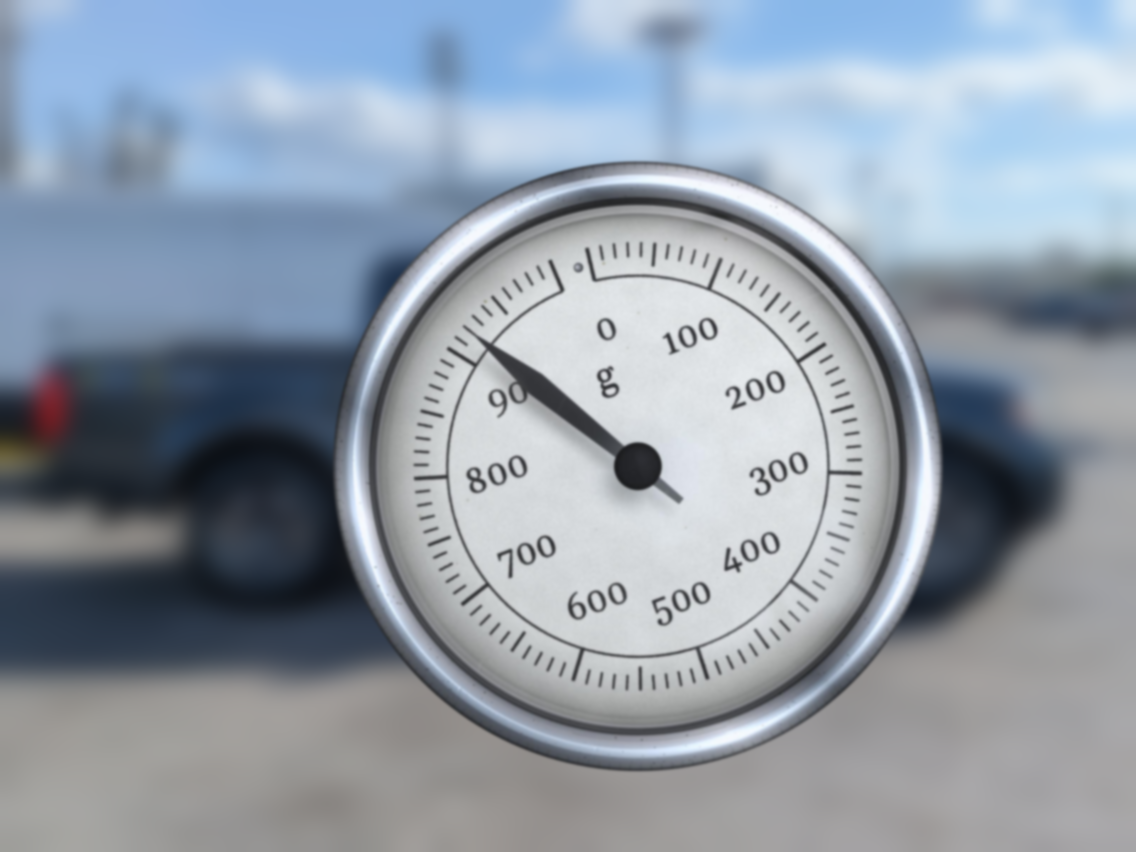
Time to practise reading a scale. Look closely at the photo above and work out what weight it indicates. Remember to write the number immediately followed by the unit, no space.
920g
